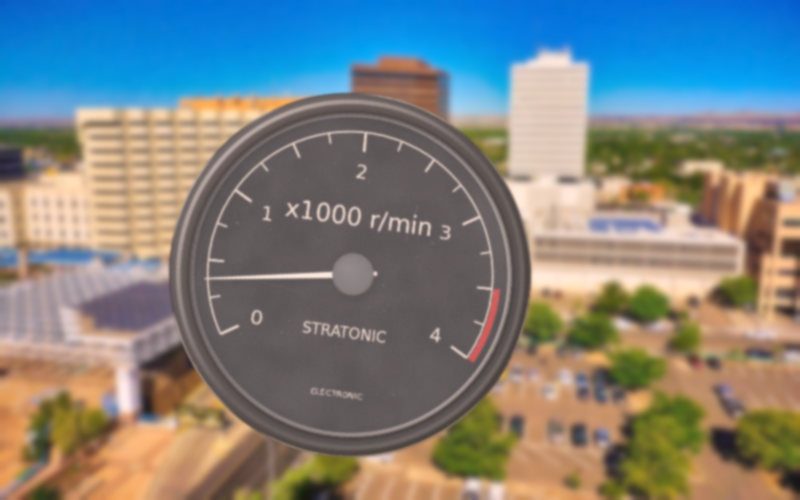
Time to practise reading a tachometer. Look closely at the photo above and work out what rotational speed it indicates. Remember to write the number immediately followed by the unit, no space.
375rpm
